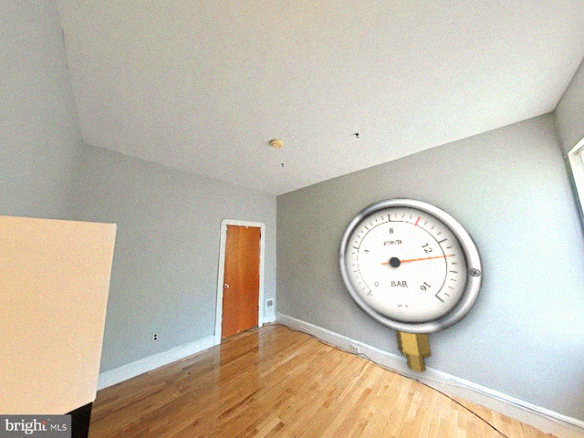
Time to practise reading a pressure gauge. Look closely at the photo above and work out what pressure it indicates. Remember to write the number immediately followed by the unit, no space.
13bar
